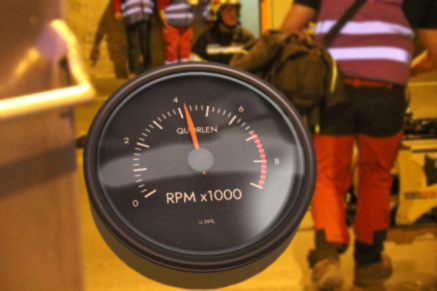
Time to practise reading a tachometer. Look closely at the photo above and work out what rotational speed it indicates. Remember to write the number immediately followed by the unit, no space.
4200rpm
